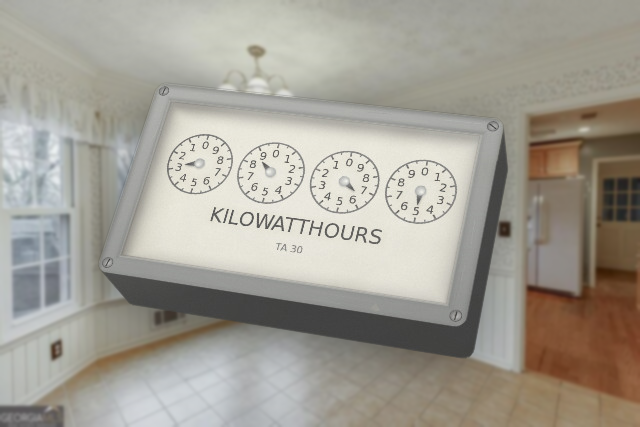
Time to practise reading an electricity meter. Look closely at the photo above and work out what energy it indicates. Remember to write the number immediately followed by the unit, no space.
2865kWh
